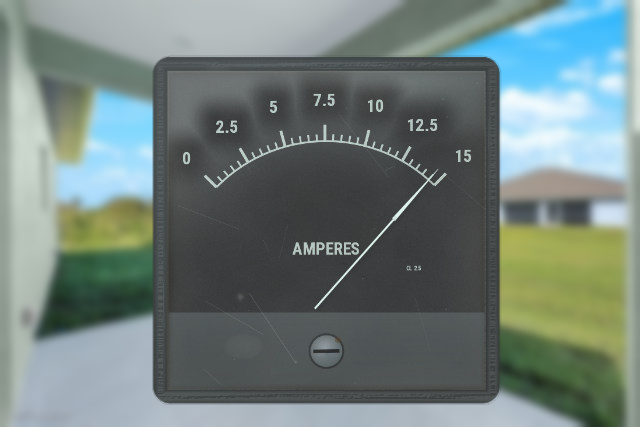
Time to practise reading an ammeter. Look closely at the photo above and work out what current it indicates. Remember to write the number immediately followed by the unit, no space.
14.5A
